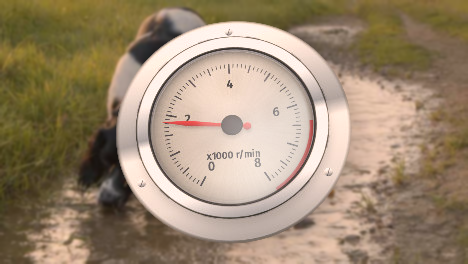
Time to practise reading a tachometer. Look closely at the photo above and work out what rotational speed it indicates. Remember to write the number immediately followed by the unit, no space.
1800rpm
